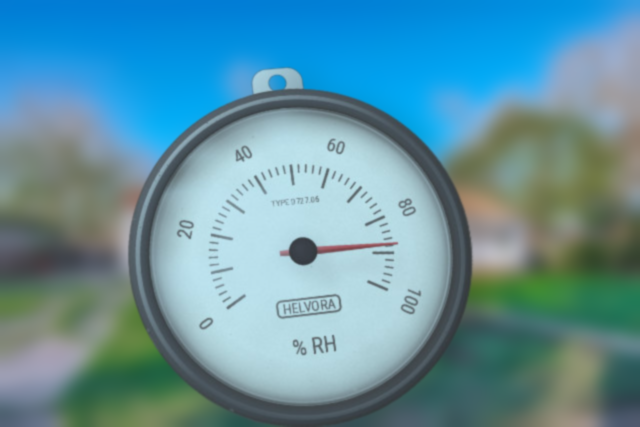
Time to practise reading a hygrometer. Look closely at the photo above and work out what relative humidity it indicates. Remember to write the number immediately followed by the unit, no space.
88%
